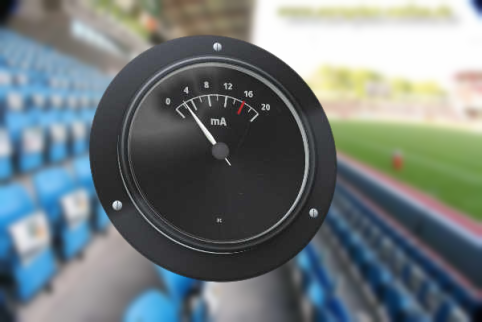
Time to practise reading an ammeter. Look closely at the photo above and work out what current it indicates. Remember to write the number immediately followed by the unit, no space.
2mA
